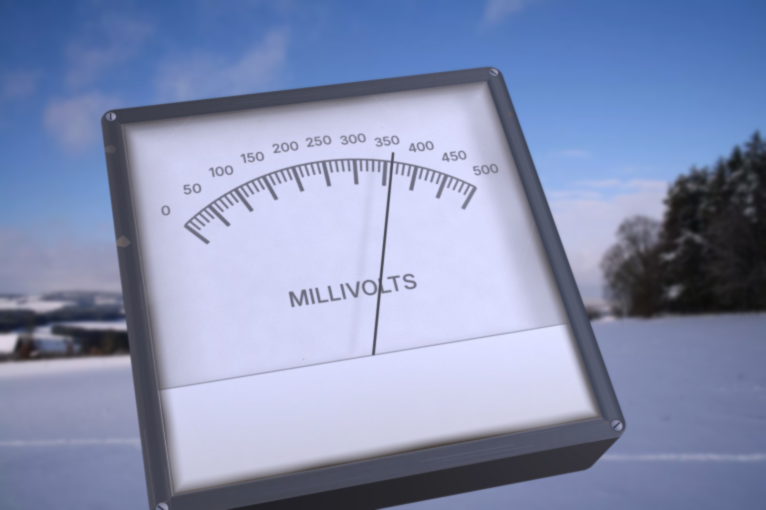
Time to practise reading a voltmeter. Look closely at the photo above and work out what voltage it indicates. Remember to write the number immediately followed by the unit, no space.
360mV
